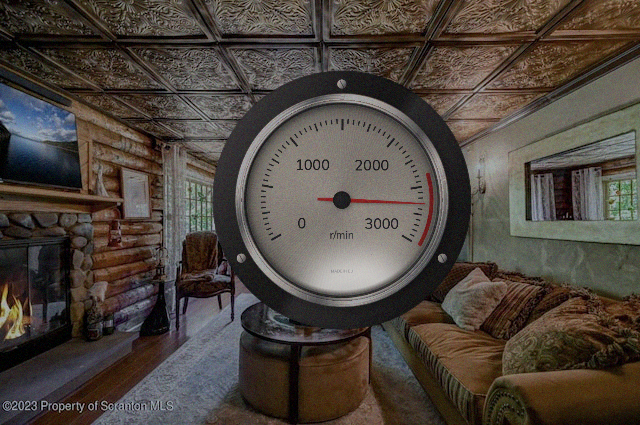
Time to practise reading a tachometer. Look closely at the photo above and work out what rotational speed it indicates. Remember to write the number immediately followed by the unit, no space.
2650rpm
